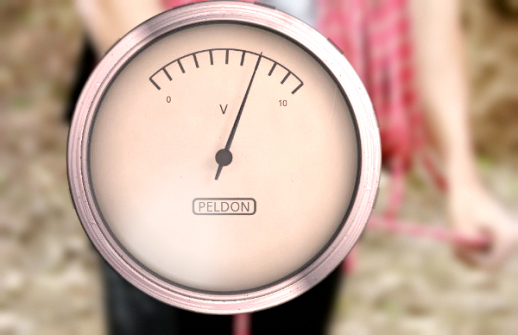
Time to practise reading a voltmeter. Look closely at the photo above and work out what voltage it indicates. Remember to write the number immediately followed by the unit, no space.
7V
